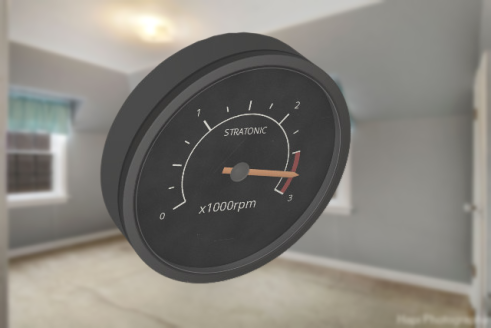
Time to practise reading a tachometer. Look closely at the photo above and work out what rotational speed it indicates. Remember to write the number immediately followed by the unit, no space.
2750rpm
